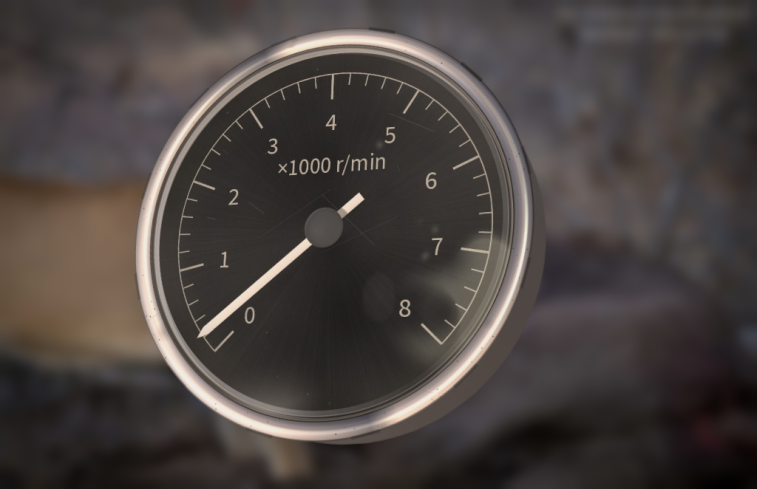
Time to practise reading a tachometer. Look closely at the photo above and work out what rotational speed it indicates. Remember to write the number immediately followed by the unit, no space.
200rpm
